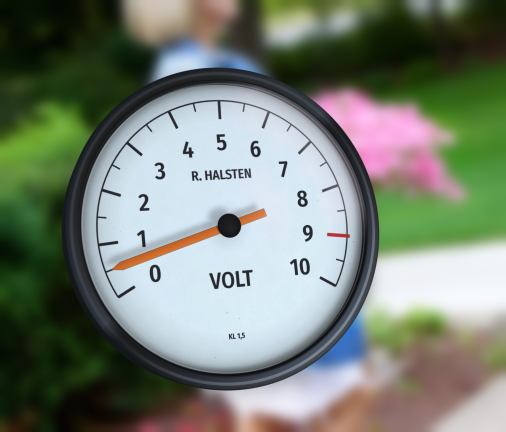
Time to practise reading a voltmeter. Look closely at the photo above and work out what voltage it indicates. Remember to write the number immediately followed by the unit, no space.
0.5V
